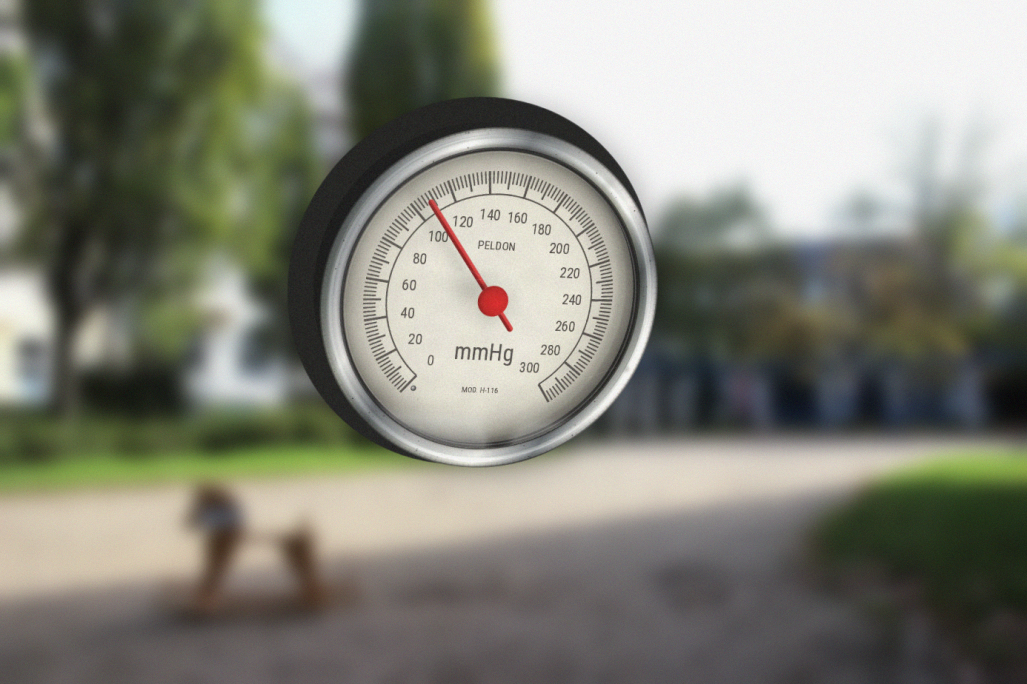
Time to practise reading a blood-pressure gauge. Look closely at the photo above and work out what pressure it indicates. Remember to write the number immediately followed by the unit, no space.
108mmHg
